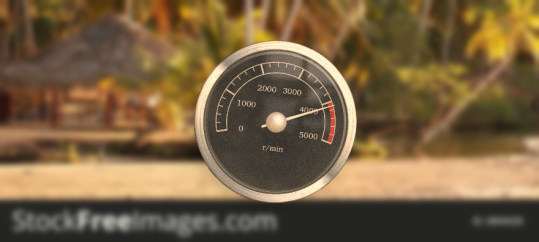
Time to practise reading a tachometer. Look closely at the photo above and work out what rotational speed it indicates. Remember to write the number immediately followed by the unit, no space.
4100rpm
